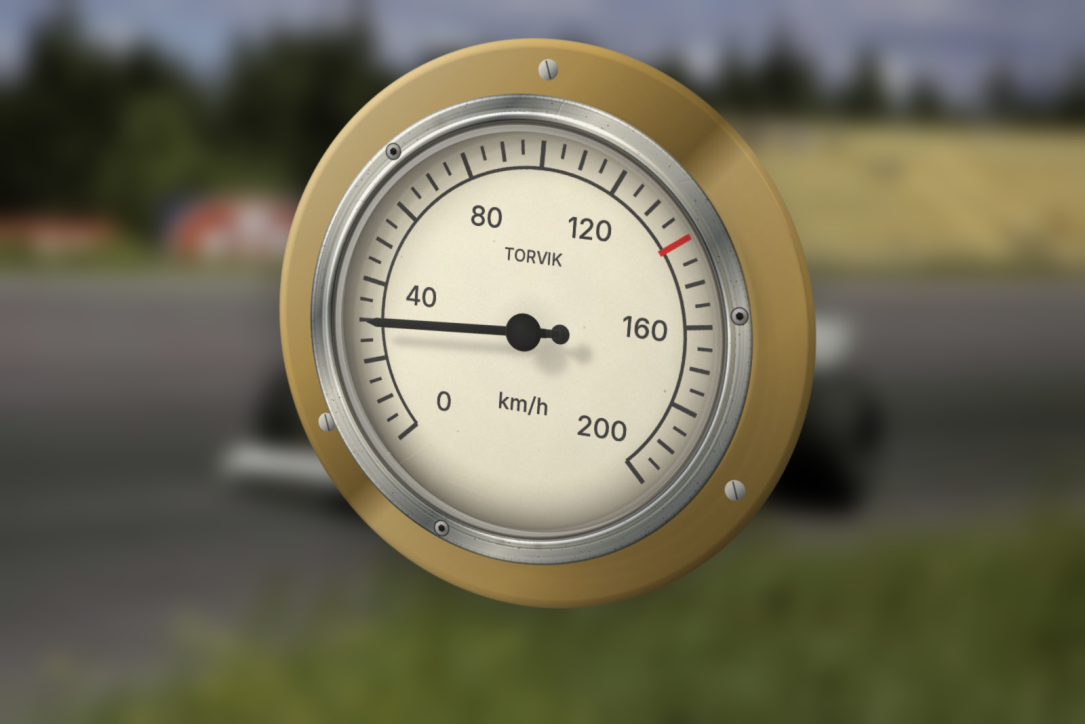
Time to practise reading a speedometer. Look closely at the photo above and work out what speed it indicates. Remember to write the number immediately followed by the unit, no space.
30km/h
